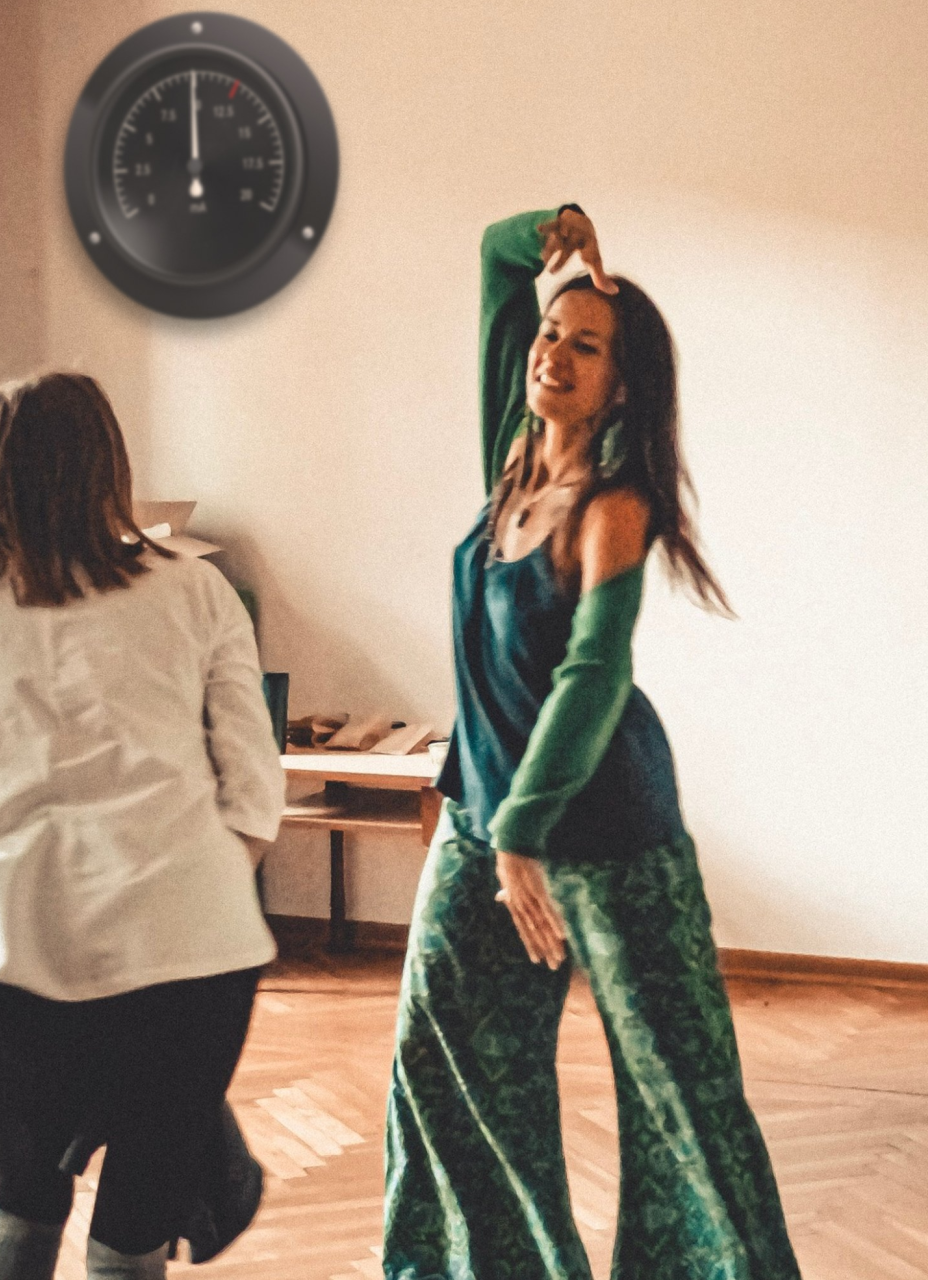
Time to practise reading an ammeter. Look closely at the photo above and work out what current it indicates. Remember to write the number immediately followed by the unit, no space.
10mA
